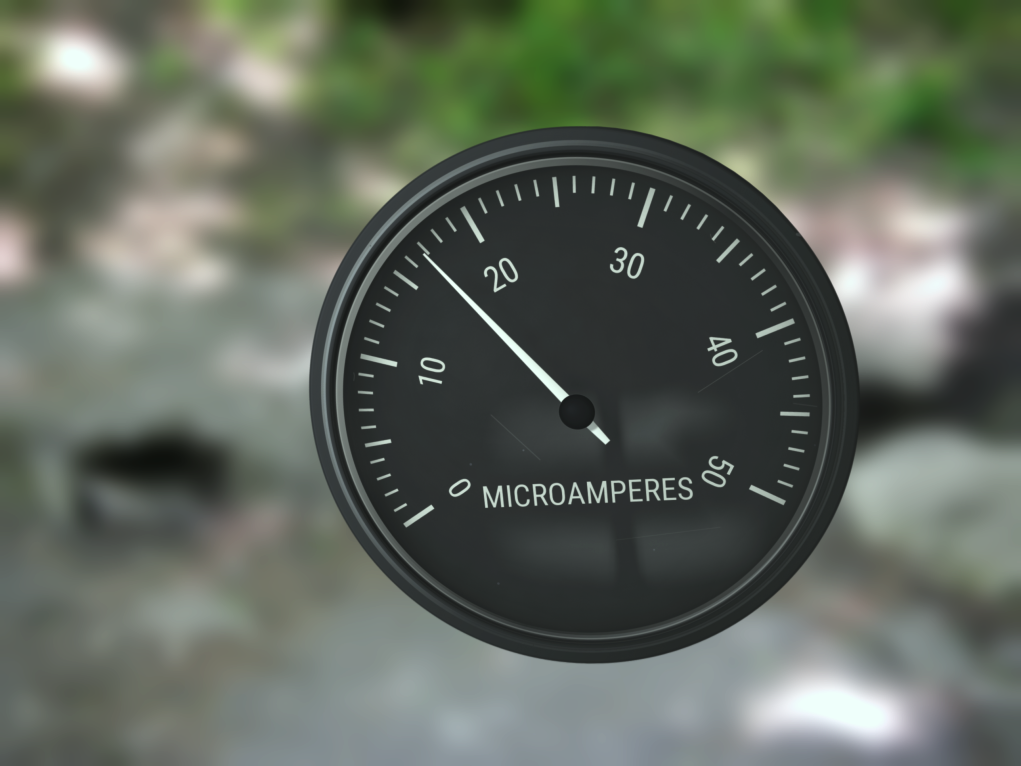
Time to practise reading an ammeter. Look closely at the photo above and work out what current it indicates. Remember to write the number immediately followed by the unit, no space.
17µA
